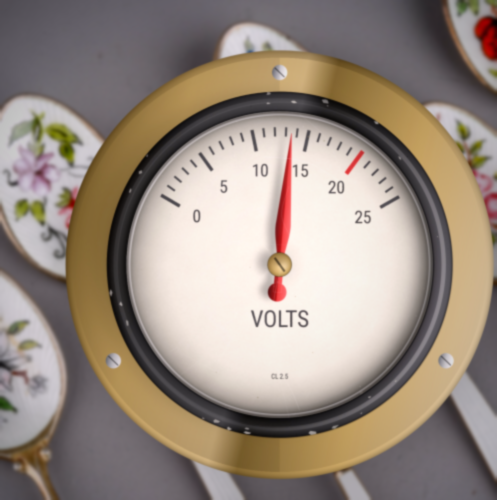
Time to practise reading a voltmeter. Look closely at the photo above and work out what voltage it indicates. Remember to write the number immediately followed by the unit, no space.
13.5V
